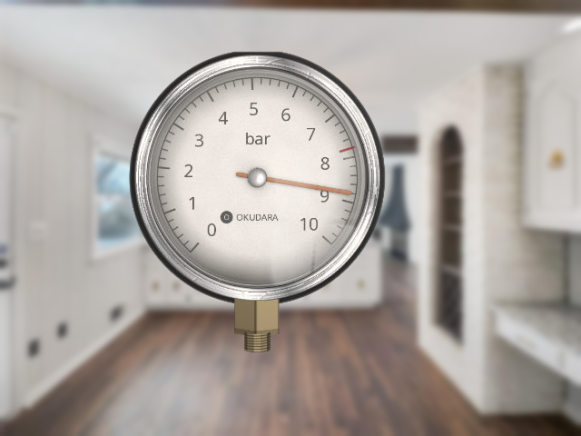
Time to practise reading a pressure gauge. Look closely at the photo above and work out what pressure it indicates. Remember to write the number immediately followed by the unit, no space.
8.8bar
